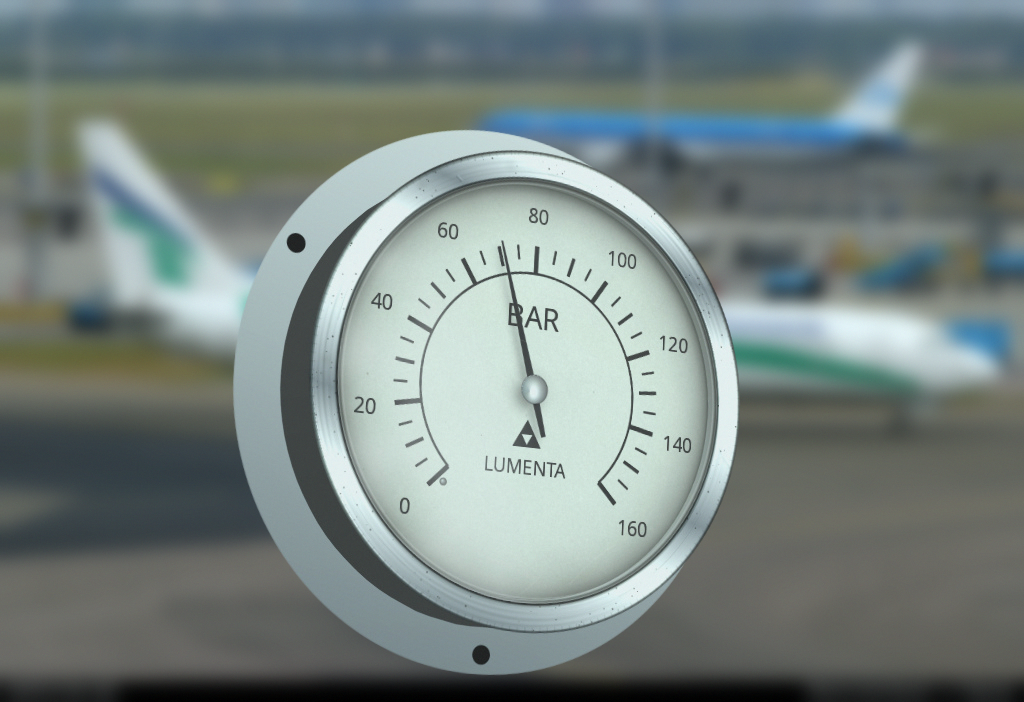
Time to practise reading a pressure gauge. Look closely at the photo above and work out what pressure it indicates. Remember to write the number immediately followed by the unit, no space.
70bar
